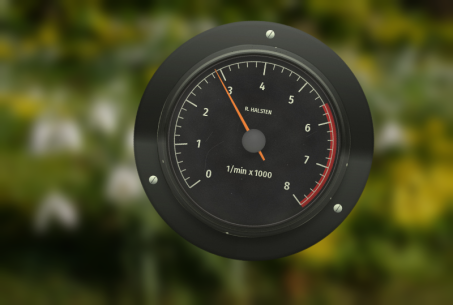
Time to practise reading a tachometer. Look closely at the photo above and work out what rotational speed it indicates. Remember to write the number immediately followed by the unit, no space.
2900rpm
